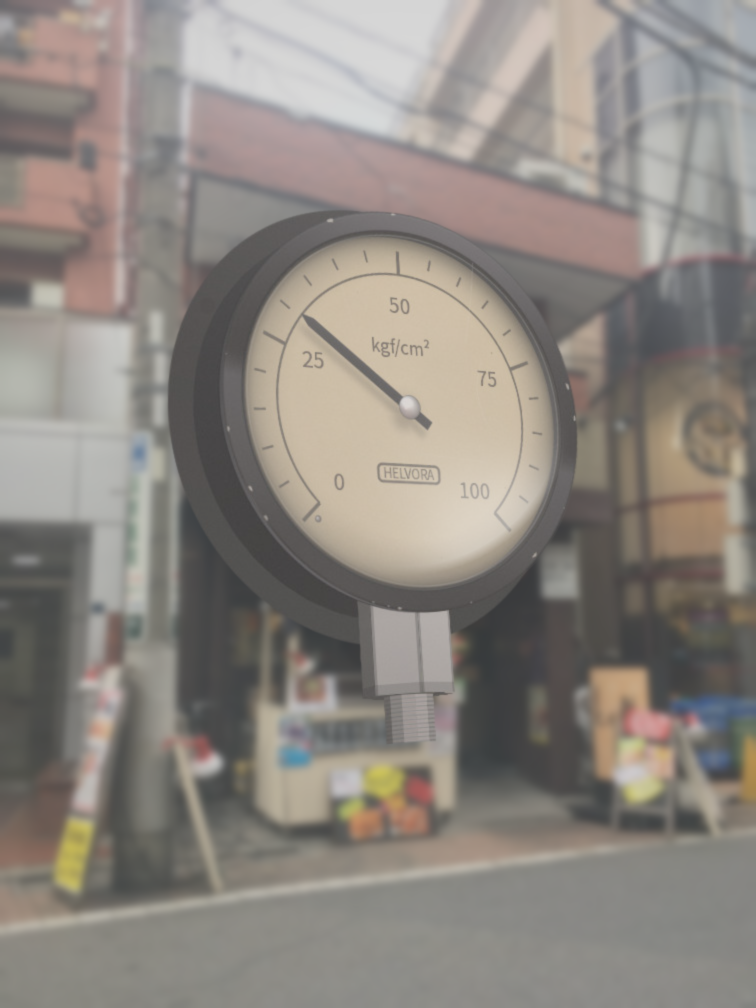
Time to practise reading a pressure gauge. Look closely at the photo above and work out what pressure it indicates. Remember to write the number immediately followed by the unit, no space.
30kg/cm²
